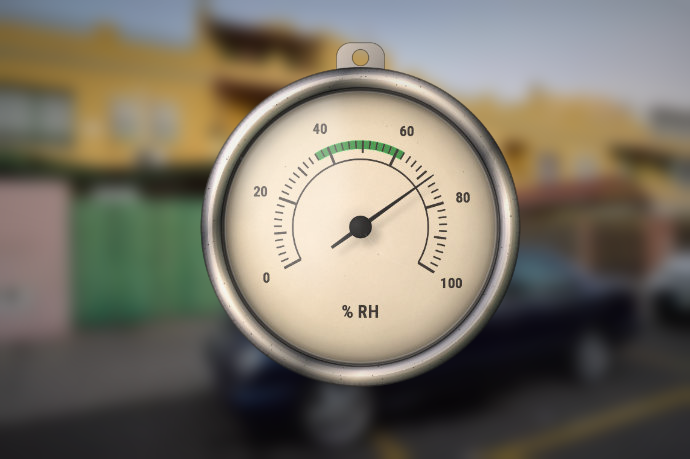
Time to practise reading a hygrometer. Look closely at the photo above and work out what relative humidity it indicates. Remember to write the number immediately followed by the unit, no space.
72%
